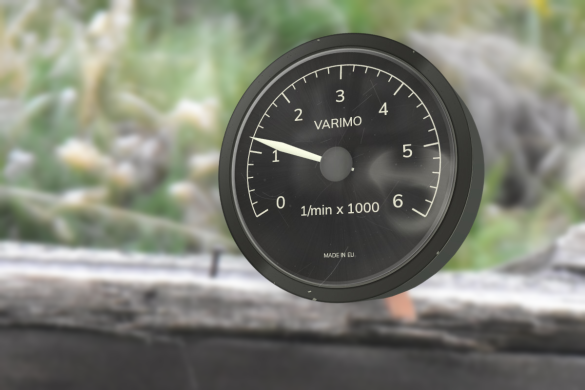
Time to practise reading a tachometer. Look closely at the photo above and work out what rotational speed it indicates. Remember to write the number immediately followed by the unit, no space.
1200rpm
